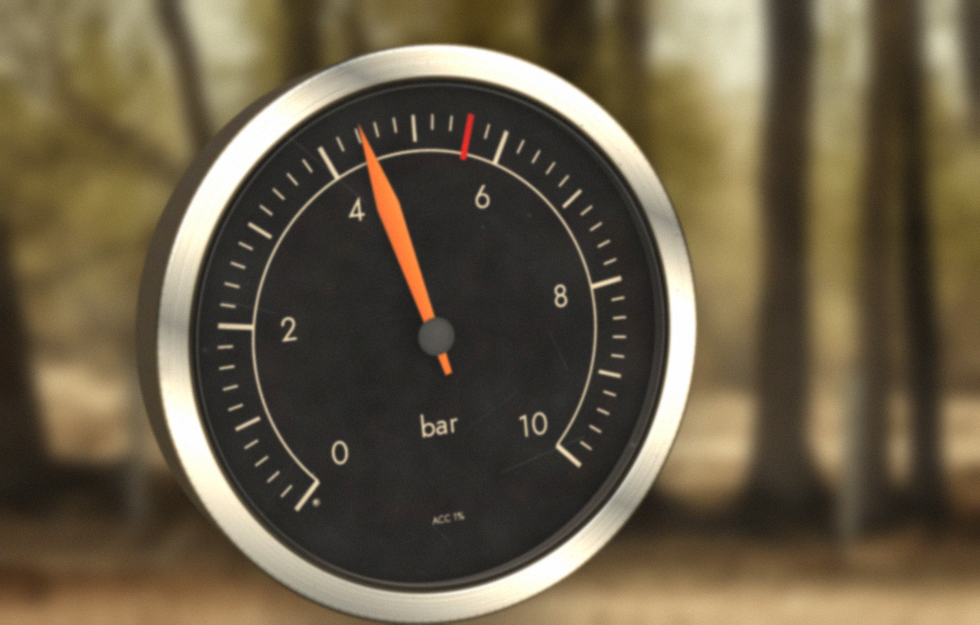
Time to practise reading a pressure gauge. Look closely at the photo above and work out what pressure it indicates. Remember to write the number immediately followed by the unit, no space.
4.4bar
